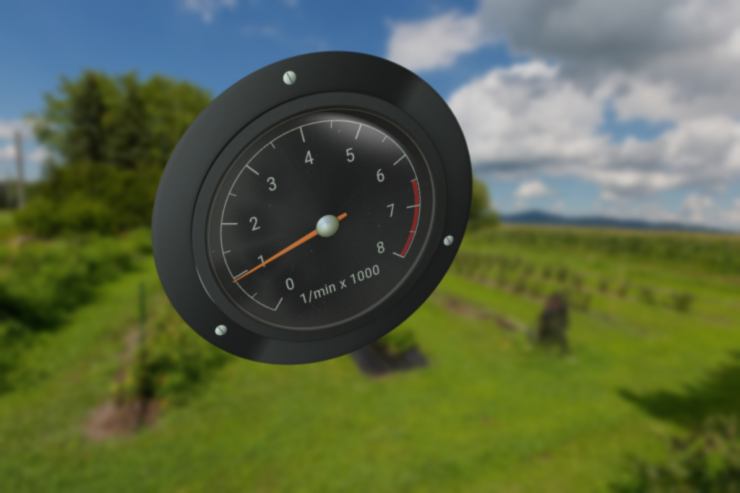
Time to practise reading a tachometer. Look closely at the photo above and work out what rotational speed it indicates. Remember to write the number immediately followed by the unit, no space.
1000rpm
